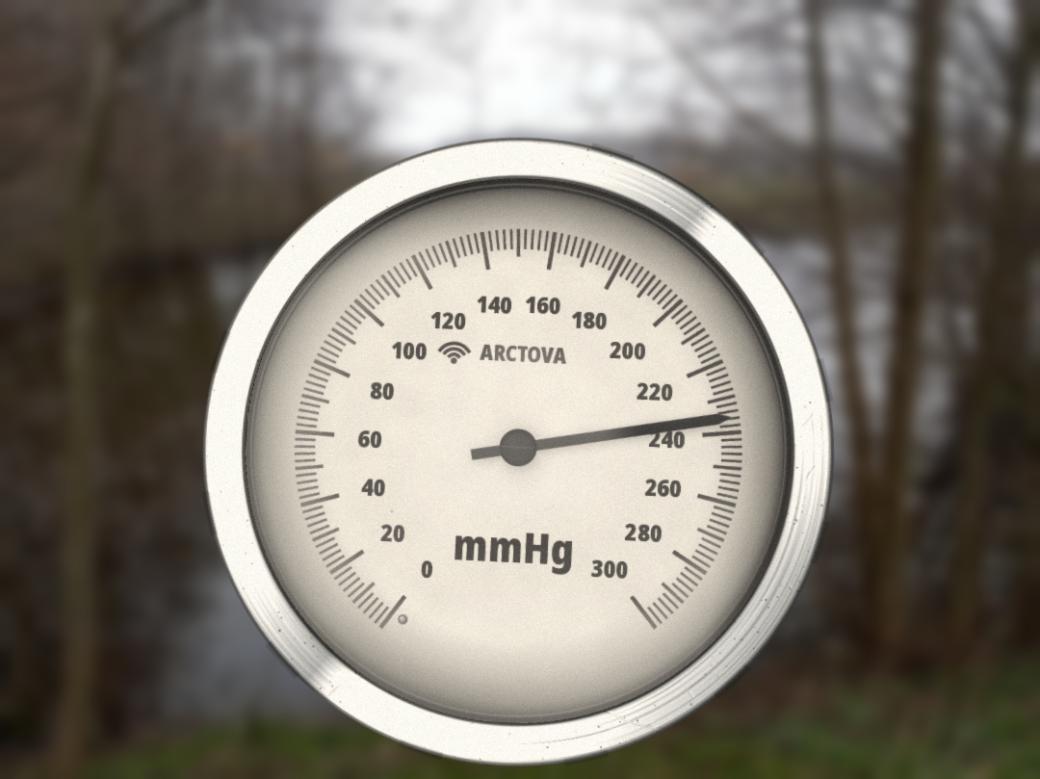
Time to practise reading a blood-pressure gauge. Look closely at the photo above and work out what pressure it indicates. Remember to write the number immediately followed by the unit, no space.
236mmHg
